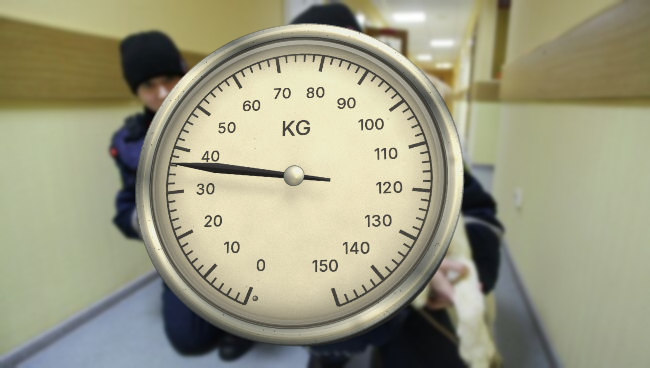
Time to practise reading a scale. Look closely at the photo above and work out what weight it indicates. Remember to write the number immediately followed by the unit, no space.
36kg
